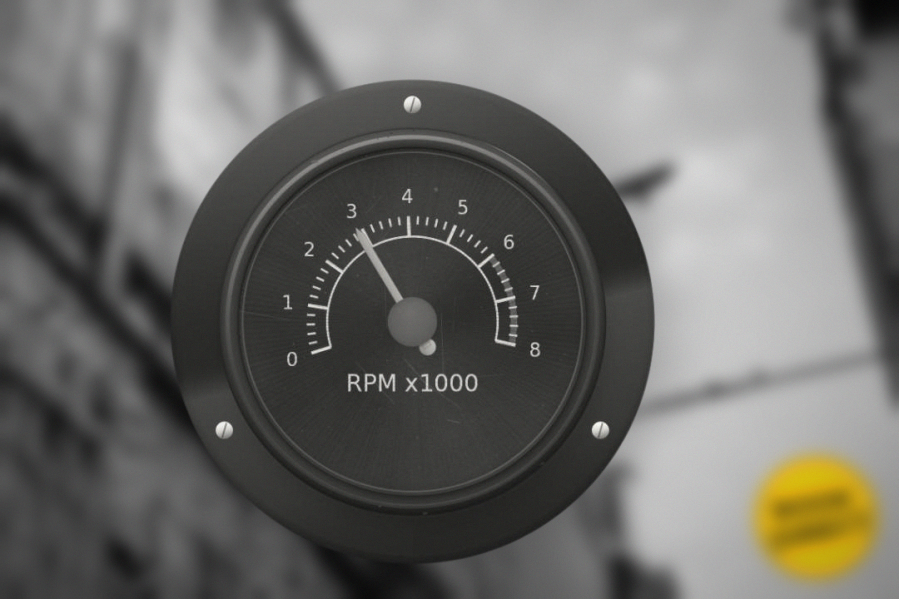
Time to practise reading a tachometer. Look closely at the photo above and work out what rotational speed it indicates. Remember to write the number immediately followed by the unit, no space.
2900rpm
